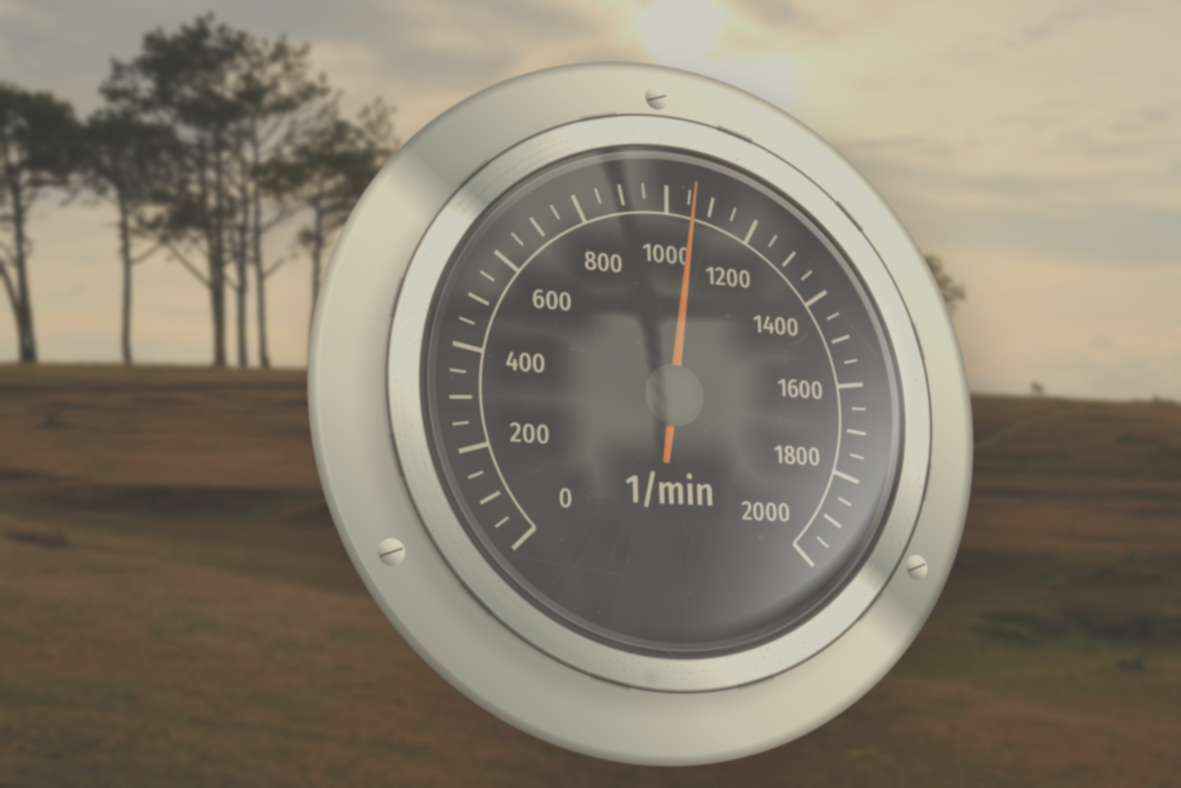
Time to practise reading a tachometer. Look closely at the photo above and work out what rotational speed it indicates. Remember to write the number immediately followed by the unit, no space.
1050rpm
